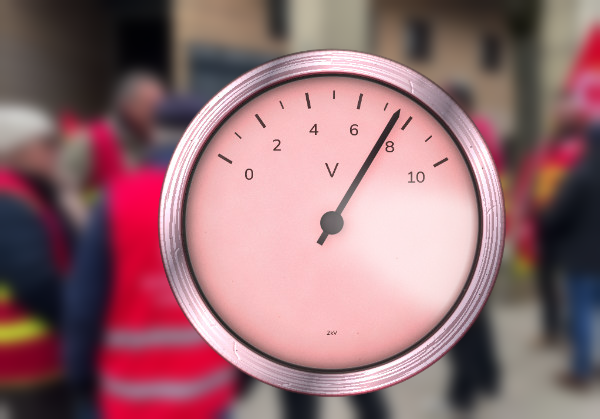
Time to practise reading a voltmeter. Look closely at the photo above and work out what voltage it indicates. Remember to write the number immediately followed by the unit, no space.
7.5V
